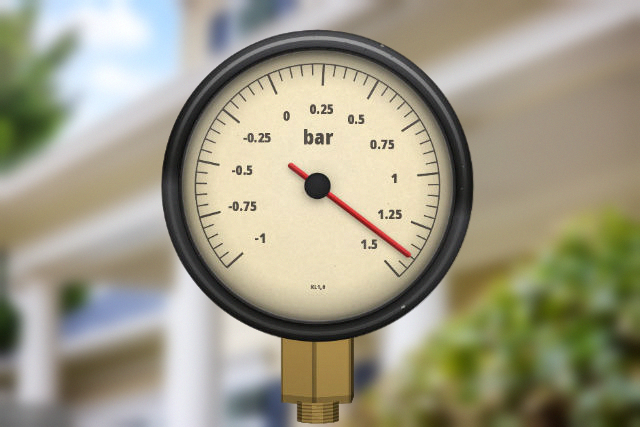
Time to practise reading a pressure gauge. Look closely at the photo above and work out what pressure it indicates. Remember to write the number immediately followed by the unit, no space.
1.4bar
